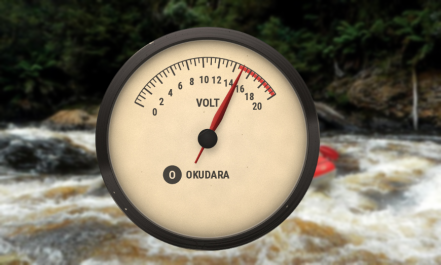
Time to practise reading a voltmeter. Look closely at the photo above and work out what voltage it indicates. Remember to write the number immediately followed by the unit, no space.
15V
